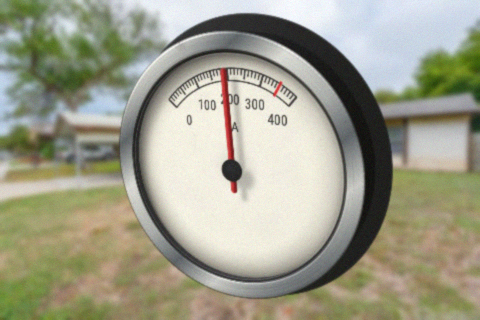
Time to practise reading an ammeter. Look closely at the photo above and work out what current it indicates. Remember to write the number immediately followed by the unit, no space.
200A
